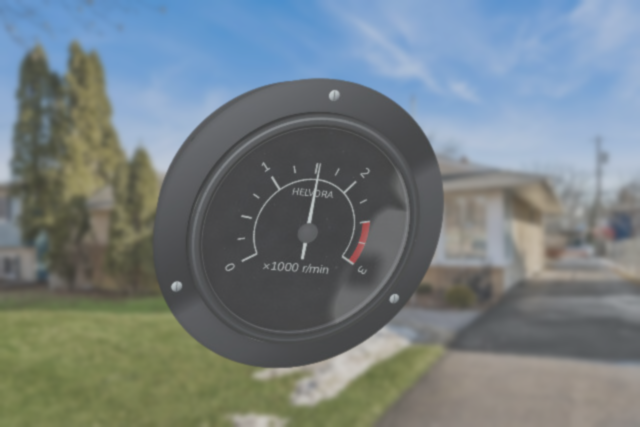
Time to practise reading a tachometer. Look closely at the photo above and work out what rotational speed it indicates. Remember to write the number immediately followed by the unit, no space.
1500rpm
